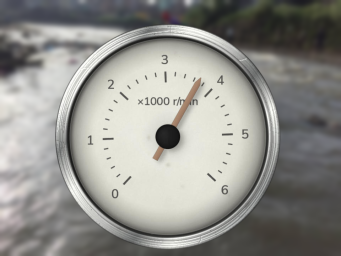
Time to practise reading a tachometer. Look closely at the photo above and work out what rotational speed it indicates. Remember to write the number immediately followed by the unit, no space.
3700rpm
